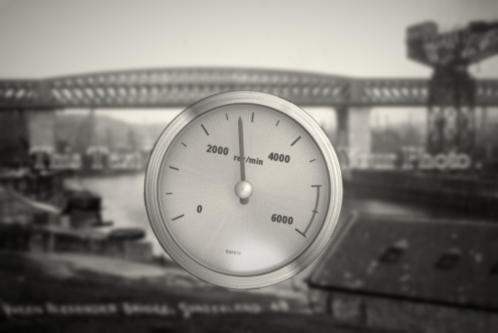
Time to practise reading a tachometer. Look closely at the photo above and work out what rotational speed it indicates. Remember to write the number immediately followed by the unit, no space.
2750rpm
